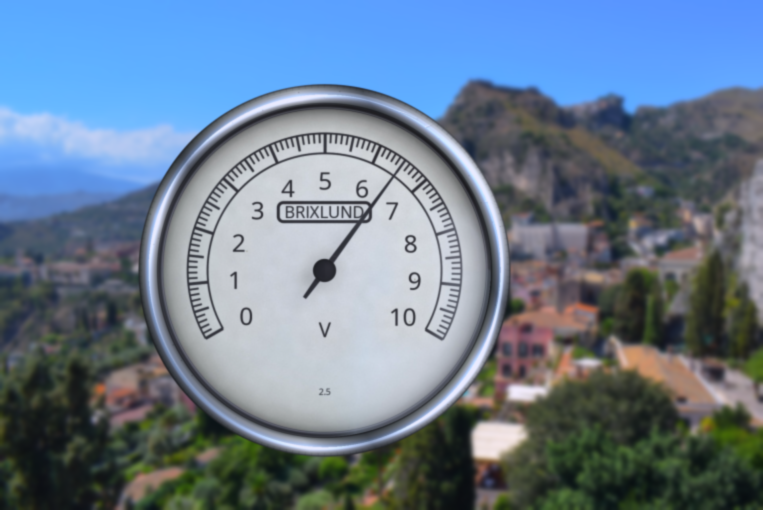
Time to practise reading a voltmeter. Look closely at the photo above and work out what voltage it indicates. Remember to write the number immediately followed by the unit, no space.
6.5V
